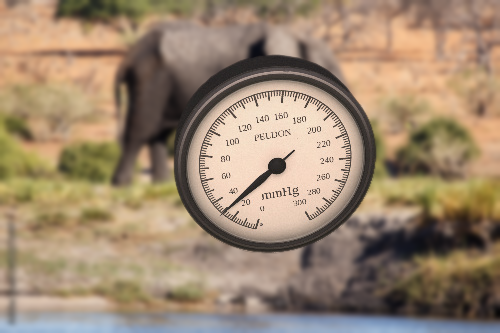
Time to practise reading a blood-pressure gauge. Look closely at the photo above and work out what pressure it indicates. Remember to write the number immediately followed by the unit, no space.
30mmHg
